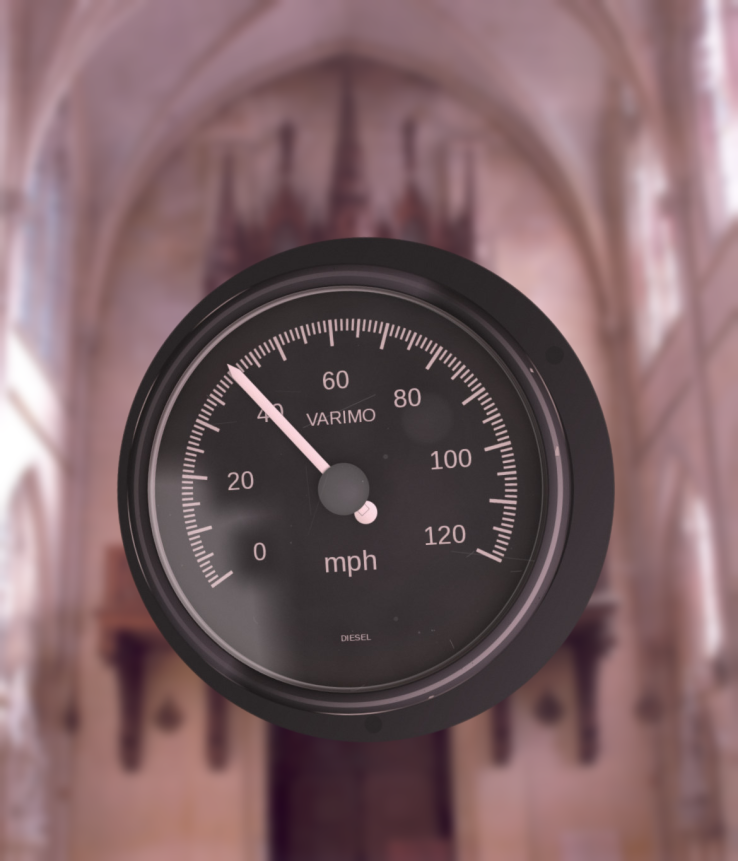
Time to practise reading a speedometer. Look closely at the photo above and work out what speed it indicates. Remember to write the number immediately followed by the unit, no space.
41mph
